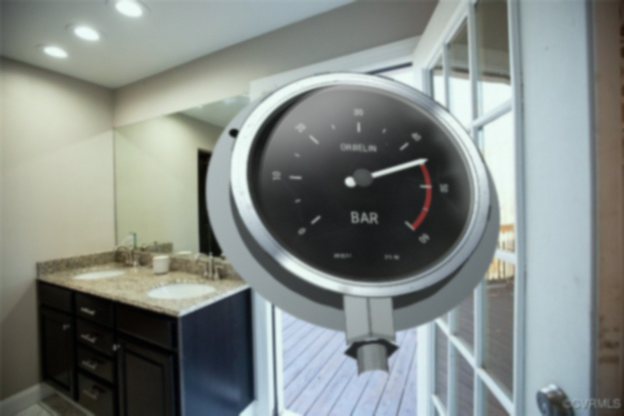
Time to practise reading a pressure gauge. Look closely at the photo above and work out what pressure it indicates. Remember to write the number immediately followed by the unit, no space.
45bar
